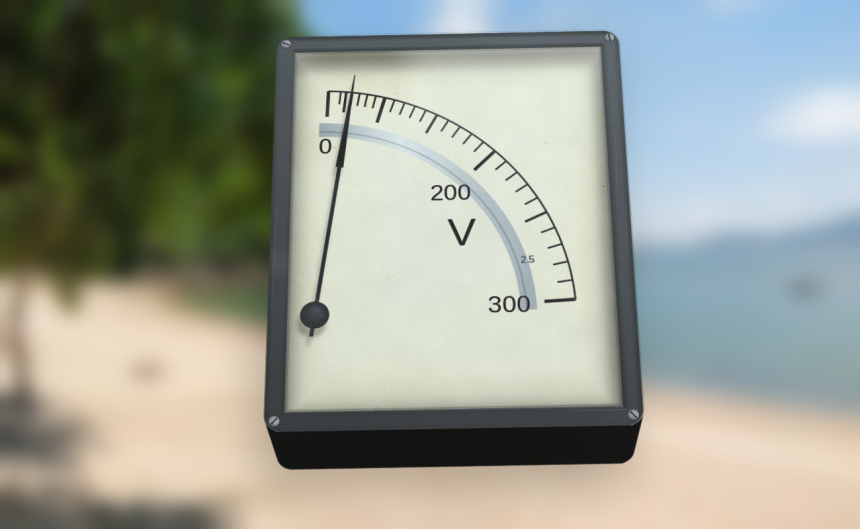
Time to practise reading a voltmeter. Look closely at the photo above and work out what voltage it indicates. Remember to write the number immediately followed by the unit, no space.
60V
